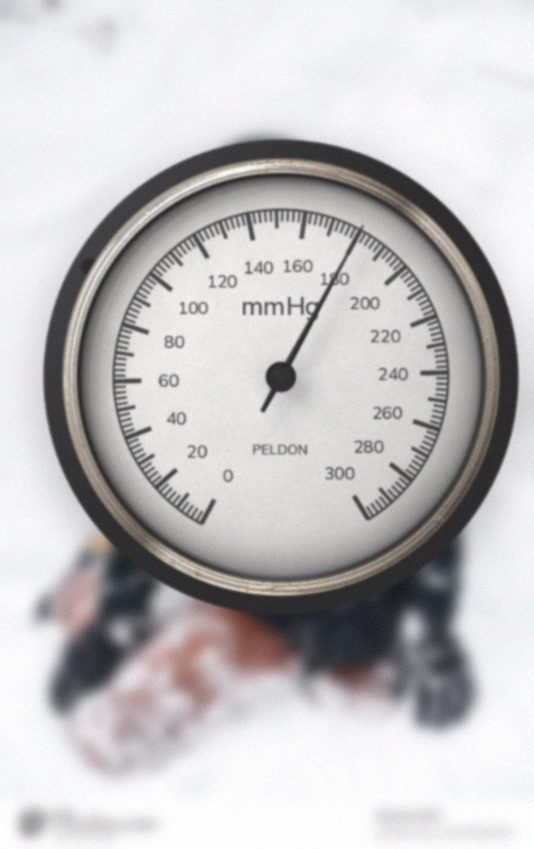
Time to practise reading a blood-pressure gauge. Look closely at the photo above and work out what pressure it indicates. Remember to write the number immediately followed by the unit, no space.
180mmHg
